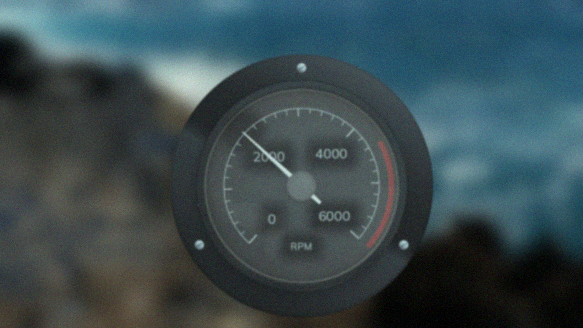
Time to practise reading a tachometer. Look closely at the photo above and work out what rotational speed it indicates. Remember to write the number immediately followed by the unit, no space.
2000rpm
